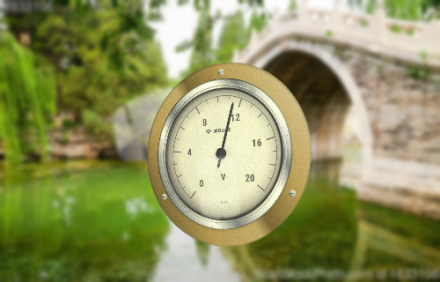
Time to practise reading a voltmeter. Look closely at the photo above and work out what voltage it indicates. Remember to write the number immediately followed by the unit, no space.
11.5V
